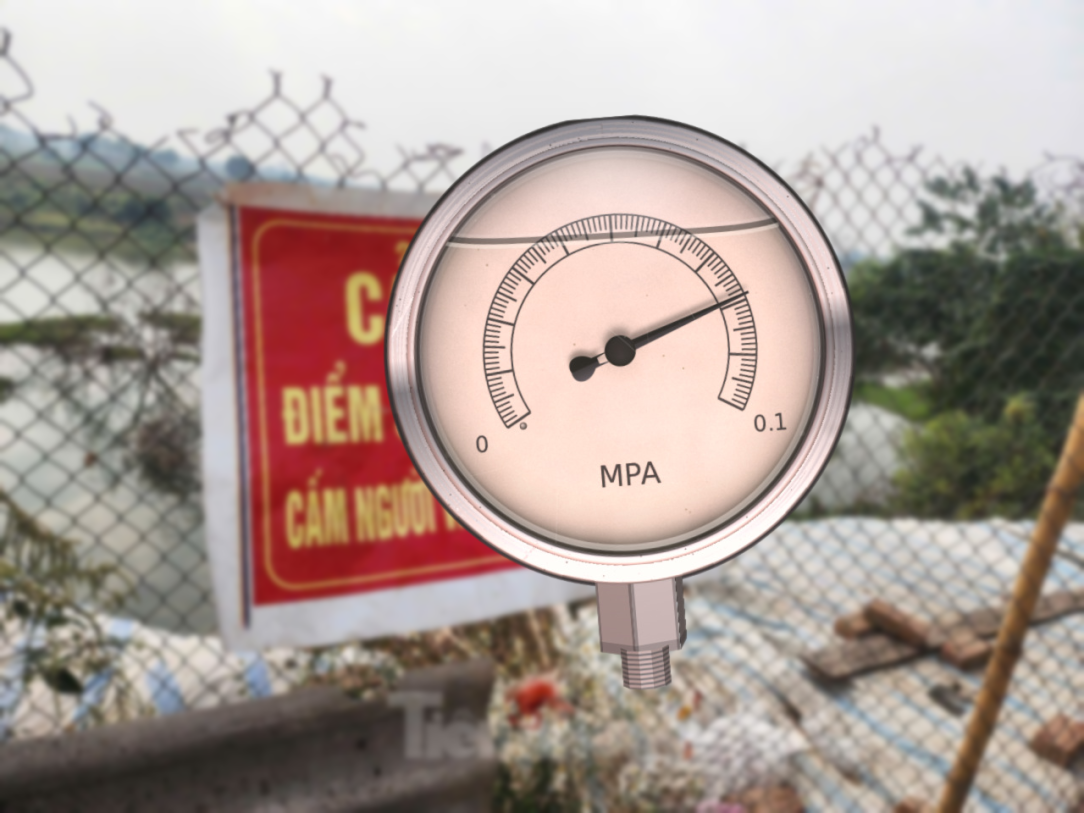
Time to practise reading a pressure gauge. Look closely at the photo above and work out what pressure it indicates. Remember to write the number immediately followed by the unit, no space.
0.079MPa
